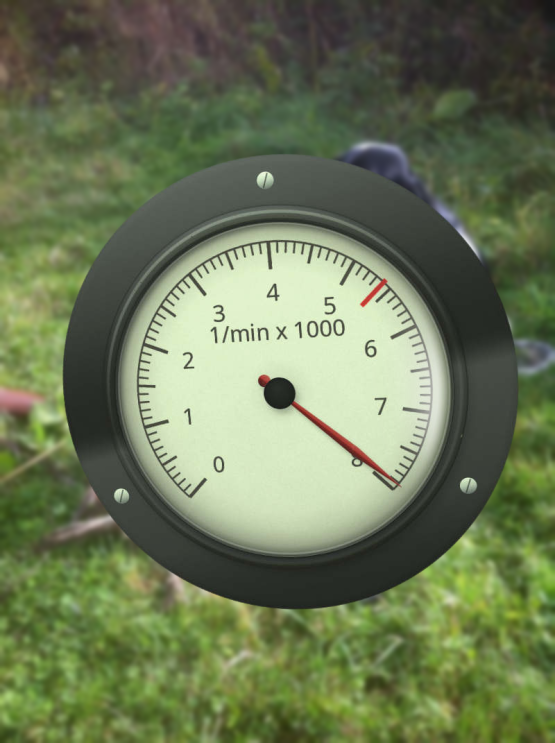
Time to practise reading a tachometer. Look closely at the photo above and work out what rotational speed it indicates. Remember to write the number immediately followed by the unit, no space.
7900rpm
